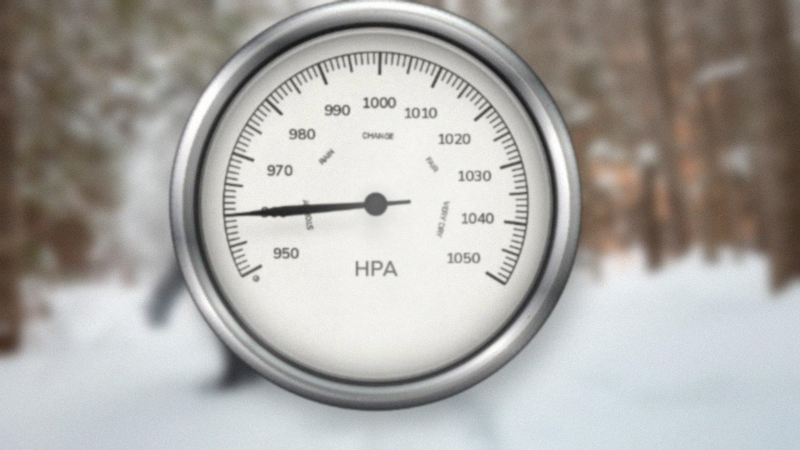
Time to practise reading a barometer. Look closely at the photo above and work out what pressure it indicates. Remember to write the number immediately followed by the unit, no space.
960hPa
